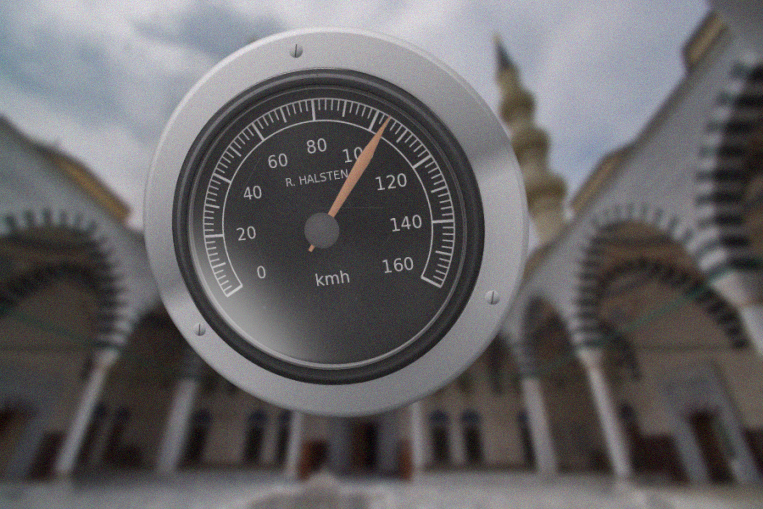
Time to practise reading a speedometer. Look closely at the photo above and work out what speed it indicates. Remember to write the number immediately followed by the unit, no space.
104km/h
